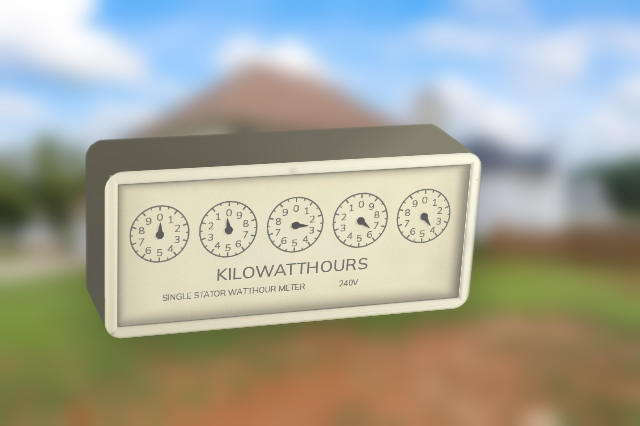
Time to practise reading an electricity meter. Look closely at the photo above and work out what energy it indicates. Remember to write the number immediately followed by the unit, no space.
264kWh
